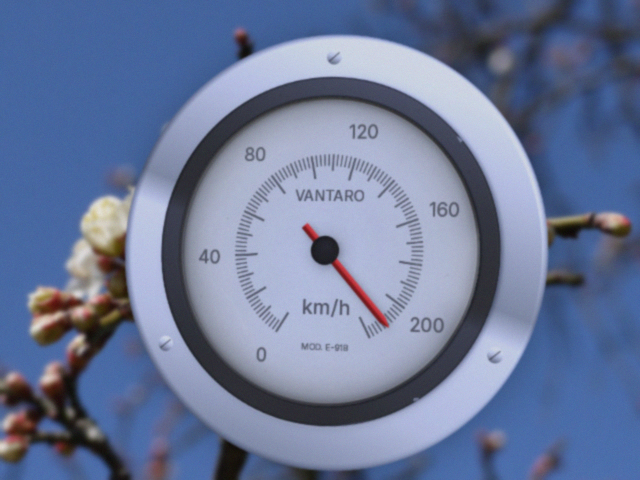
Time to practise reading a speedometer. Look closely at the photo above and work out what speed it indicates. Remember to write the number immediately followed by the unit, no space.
210km/h
